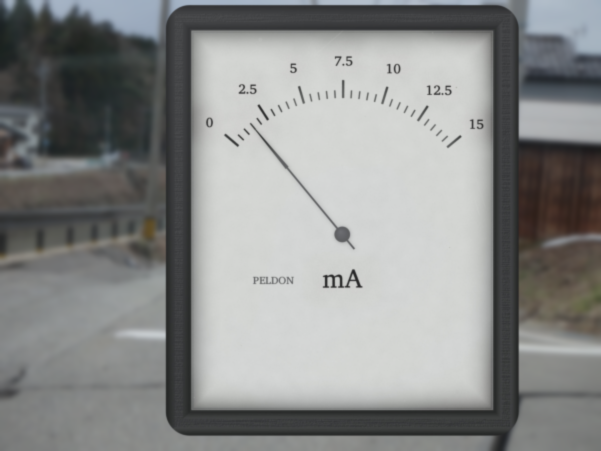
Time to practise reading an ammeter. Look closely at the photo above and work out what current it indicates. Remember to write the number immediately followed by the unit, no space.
1.5mA
